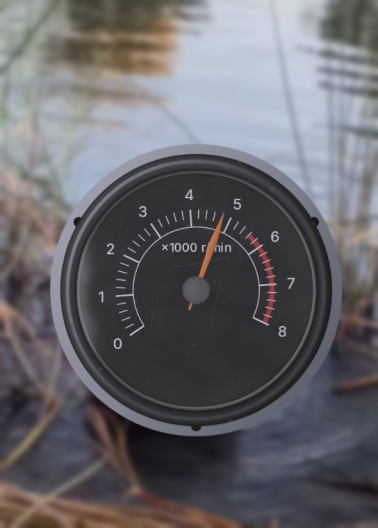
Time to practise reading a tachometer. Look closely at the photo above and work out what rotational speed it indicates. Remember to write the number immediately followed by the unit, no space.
4800rpm
